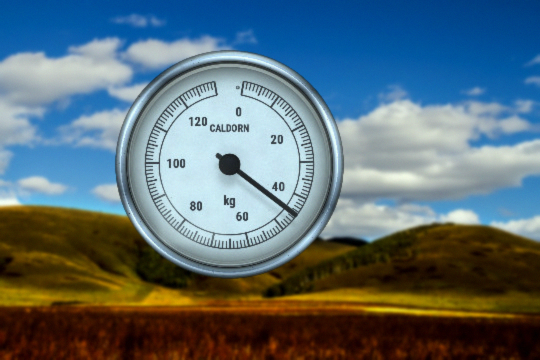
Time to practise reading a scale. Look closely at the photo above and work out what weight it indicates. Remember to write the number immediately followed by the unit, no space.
45kg
